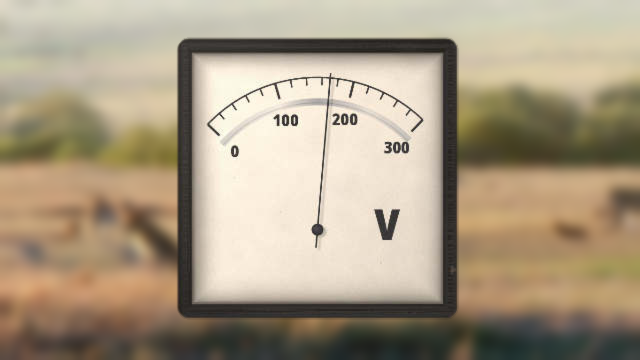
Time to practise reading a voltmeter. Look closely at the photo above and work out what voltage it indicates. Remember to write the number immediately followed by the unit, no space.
170V
